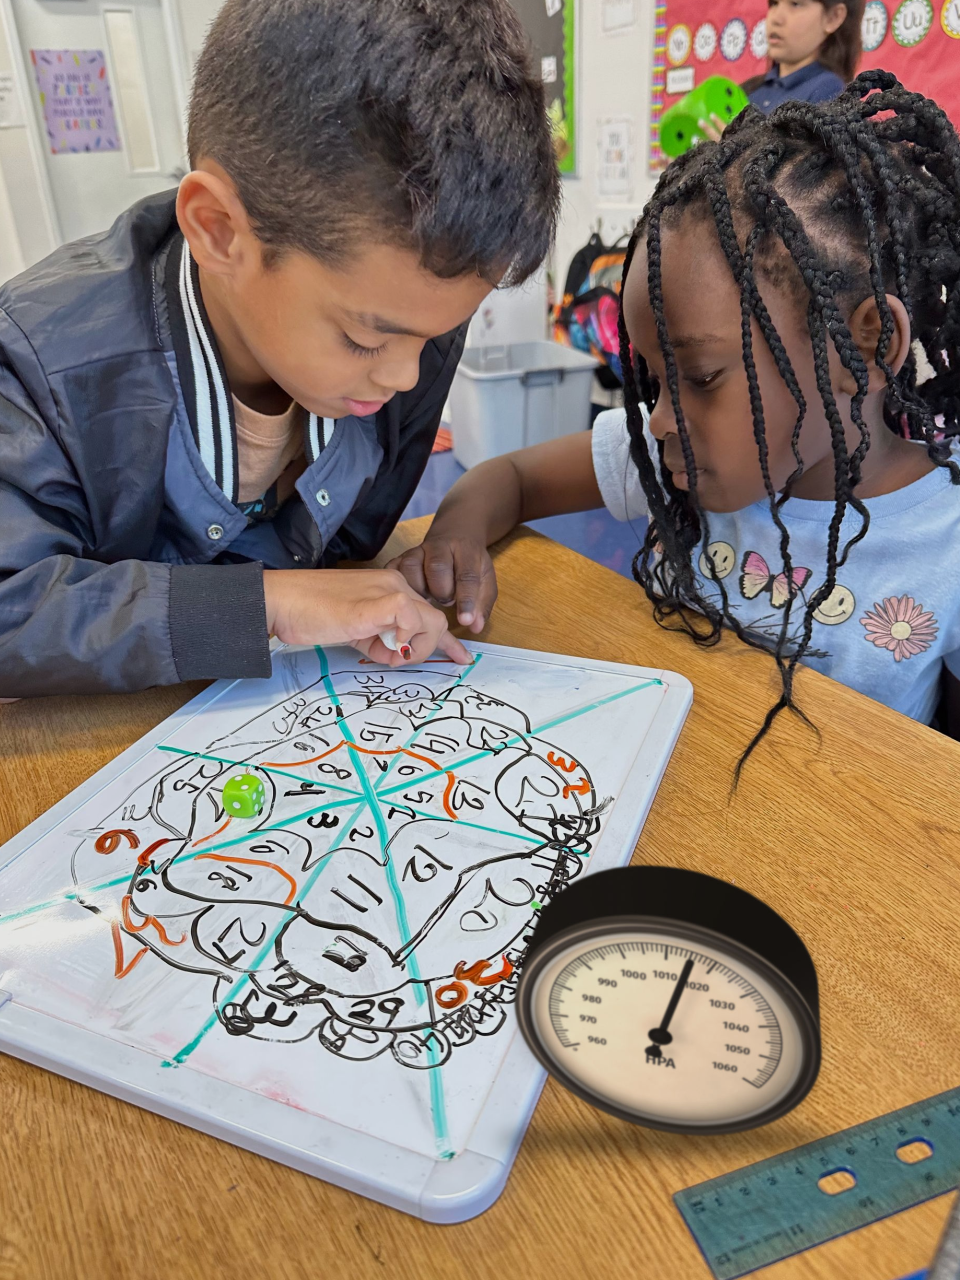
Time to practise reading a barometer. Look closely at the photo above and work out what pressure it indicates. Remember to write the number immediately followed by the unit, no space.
1015hPa
